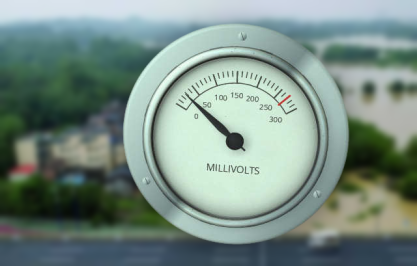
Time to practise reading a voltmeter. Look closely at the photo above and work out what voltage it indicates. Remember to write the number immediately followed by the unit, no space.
30mV
